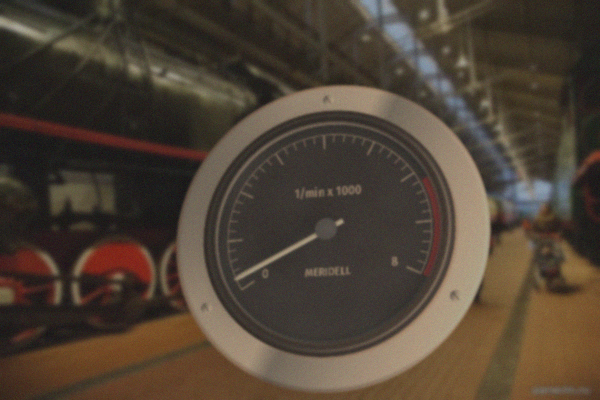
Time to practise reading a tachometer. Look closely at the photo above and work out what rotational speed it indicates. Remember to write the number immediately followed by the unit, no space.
200rpm
